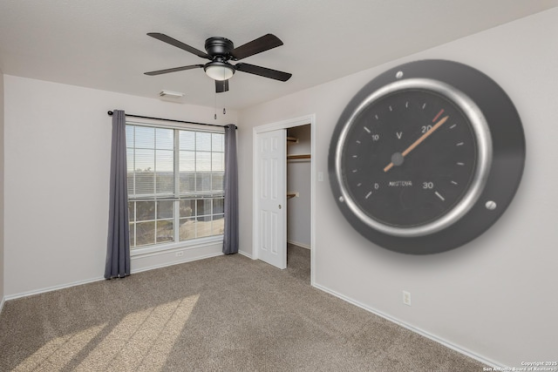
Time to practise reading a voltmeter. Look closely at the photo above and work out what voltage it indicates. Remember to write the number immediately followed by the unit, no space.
21V
